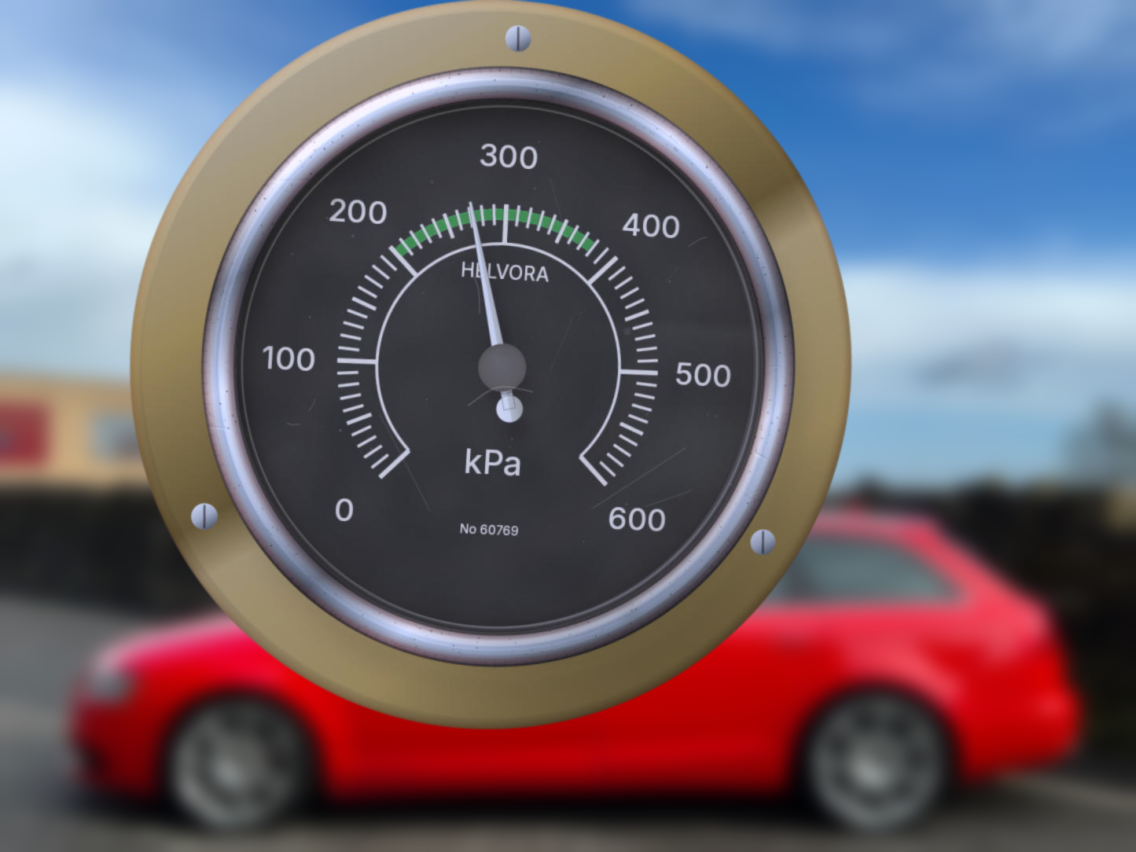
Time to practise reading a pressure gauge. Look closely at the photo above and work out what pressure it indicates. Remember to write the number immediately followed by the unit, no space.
270kPa
